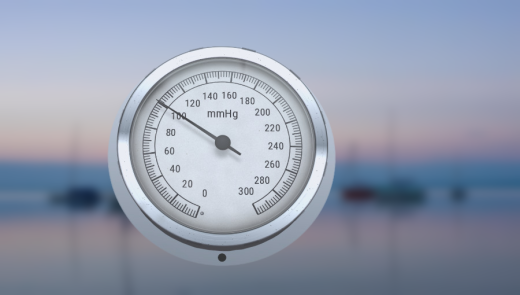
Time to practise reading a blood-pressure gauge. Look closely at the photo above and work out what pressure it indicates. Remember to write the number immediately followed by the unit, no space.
100mmHg
